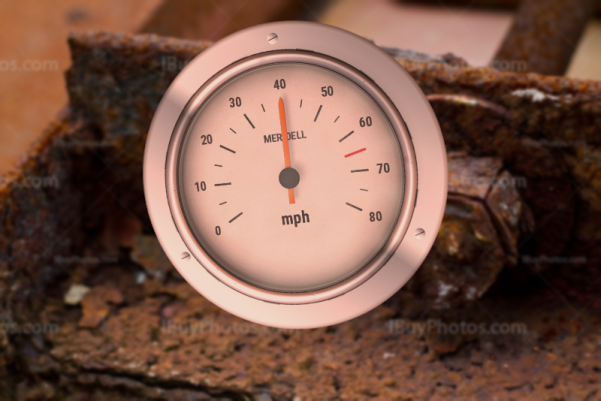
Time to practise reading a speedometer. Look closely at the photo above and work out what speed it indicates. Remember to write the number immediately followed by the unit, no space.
40mph
